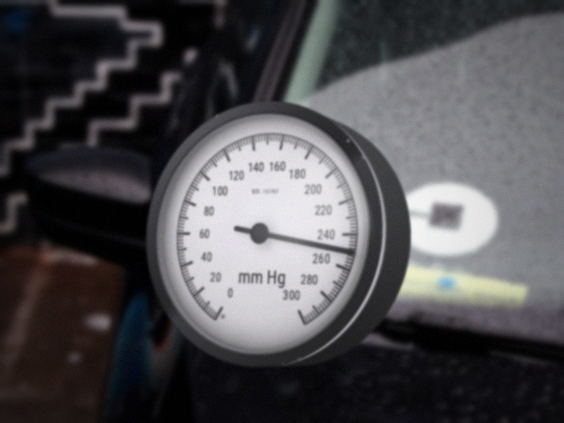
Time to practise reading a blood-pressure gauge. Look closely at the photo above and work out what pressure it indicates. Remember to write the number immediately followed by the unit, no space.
250mmHg
